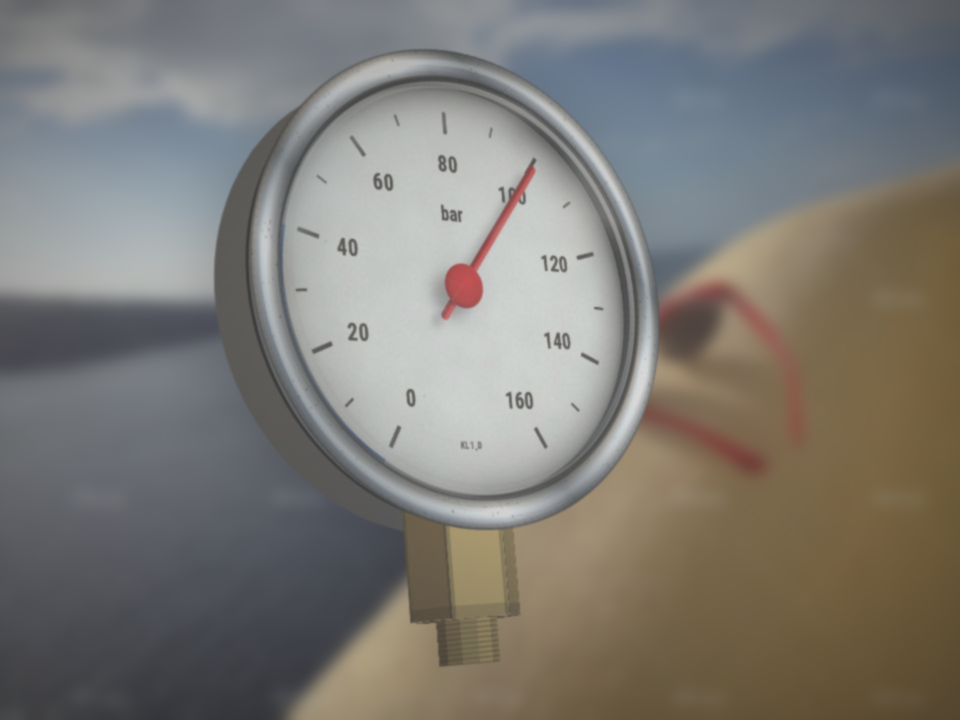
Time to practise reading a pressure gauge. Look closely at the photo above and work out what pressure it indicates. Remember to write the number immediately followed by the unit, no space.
100bar
